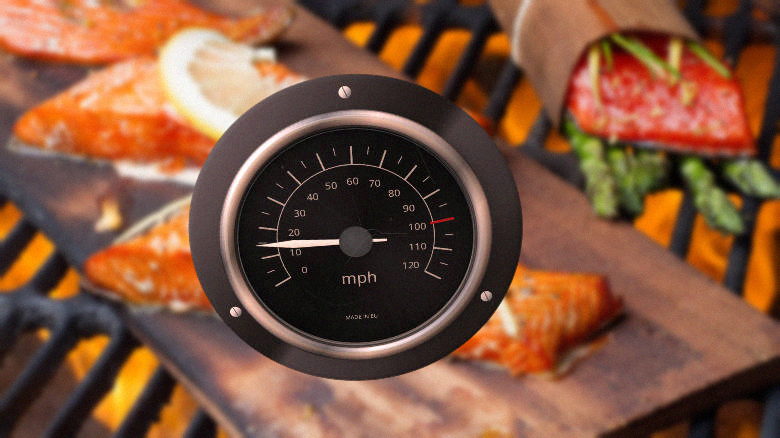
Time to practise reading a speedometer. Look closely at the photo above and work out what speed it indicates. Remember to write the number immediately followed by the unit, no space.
15mph
